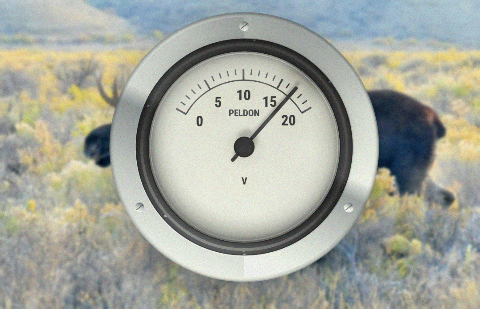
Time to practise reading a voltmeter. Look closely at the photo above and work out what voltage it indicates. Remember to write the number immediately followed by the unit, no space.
17V
